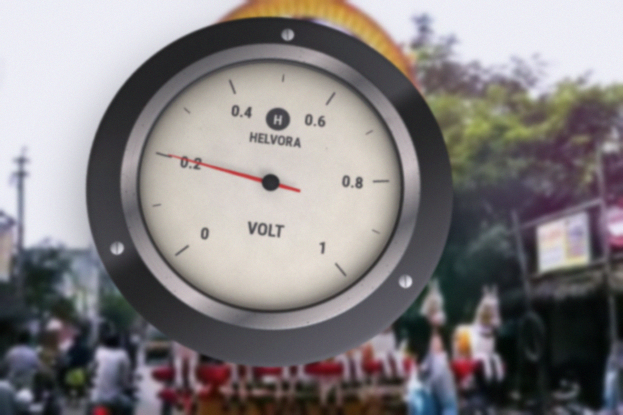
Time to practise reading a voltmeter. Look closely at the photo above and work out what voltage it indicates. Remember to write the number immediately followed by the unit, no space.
0.2V
